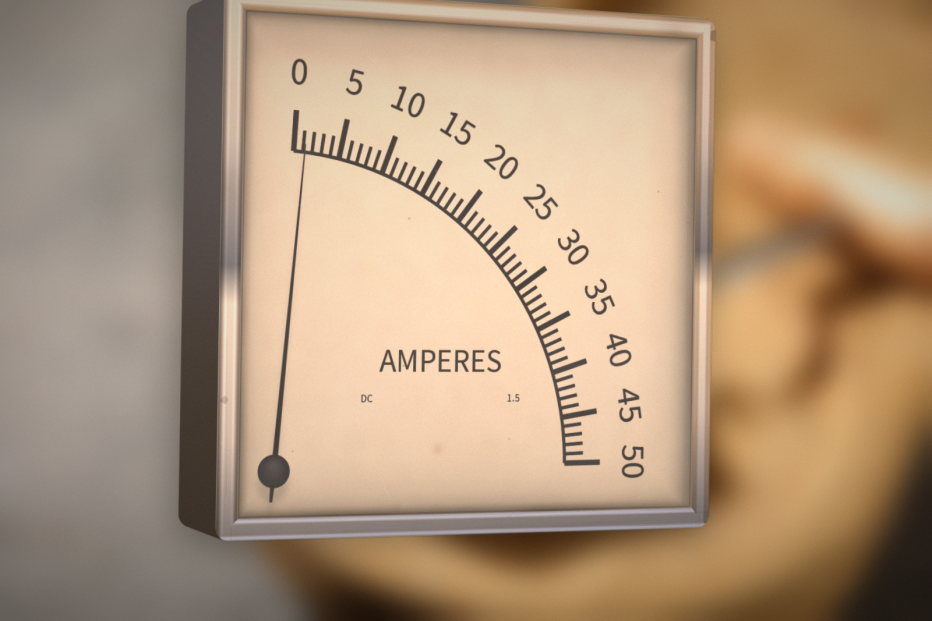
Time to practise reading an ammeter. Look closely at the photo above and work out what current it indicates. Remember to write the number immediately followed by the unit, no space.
1A
